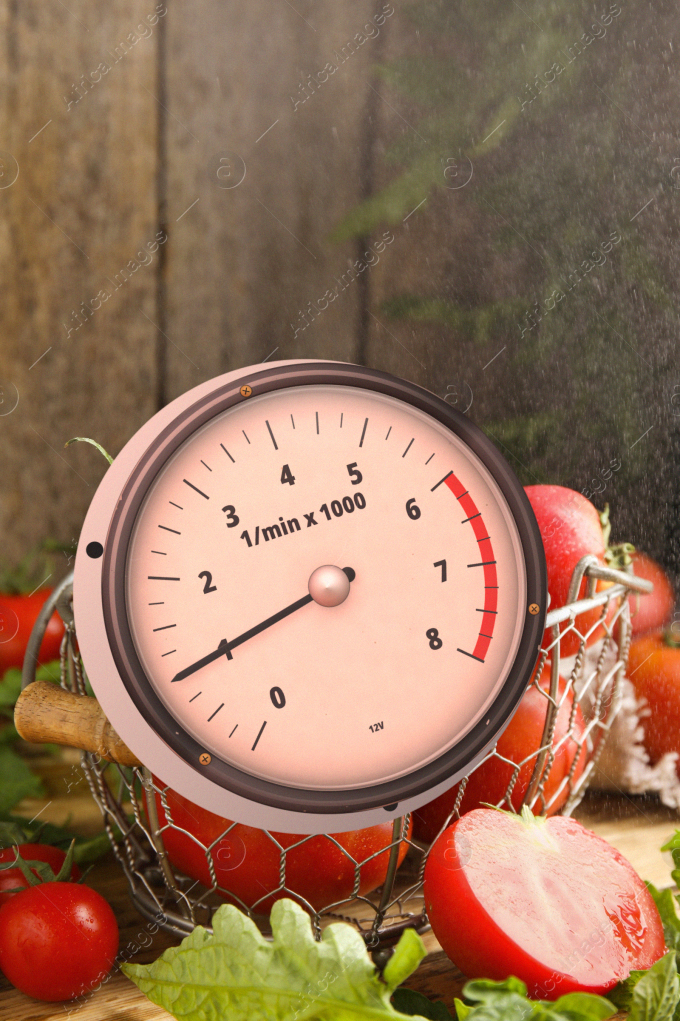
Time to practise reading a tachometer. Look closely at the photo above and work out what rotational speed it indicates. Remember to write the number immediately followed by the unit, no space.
1000rpm
